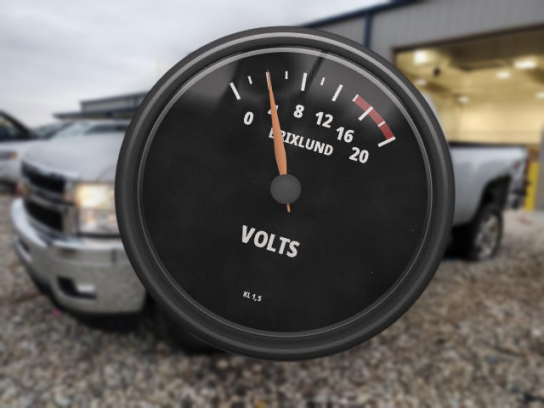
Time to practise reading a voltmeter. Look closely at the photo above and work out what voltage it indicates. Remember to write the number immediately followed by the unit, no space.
4V
